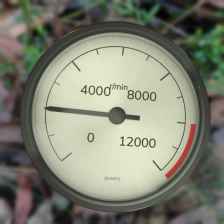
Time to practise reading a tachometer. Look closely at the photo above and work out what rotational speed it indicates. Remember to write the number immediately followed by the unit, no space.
2000rpm
